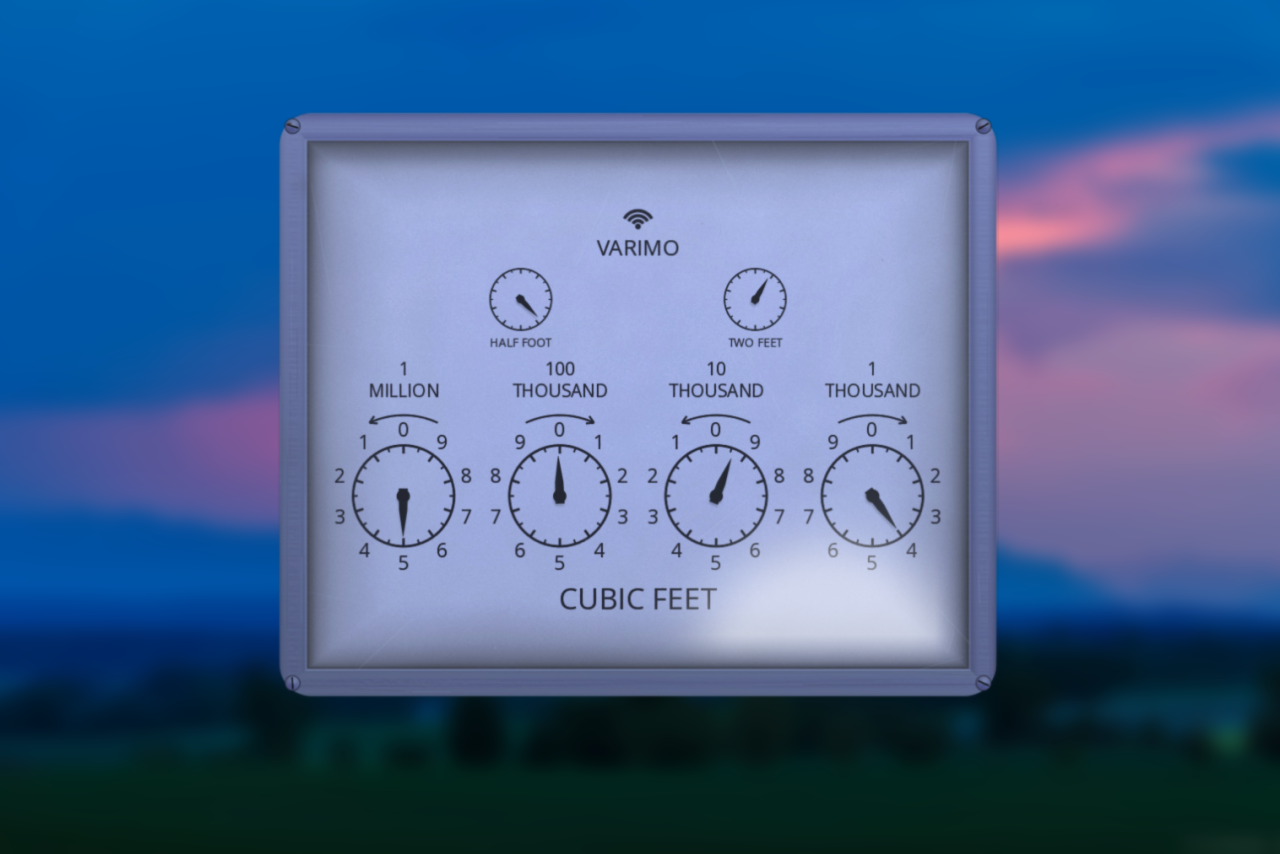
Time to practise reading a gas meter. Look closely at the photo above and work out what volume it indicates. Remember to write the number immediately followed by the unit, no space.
499400ft³
